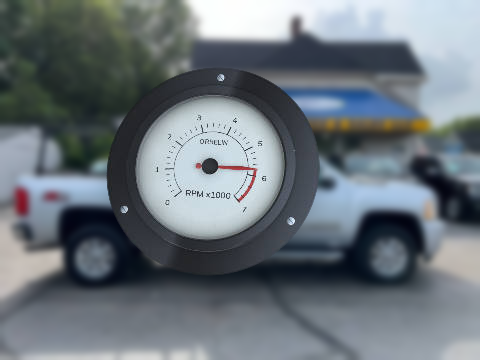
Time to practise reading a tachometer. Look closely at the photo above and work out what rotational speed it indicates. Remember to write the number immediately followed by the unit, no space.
5800rpm
